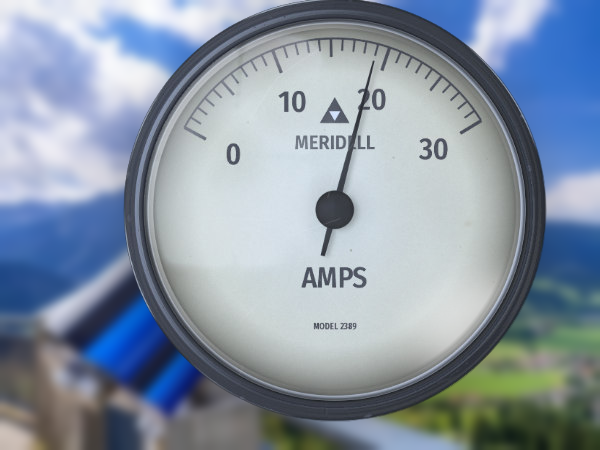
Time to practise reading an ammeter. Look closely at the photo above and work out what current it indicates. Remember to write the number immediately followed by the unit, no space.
19A
